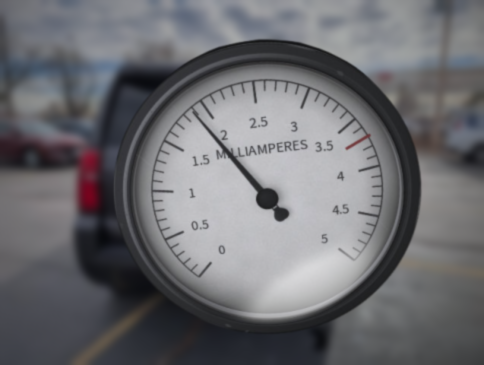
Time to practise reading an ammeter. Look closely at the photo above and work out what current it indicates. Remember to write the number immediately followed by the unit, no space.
1.9mA
